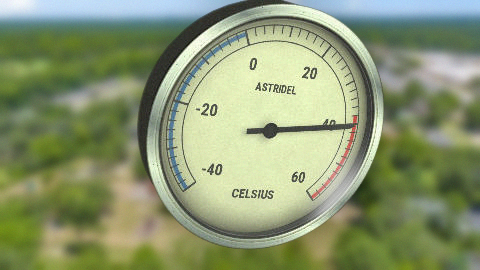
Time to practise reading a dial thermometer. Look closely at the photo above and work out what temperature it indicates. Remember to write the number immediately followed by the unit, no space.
40°C
